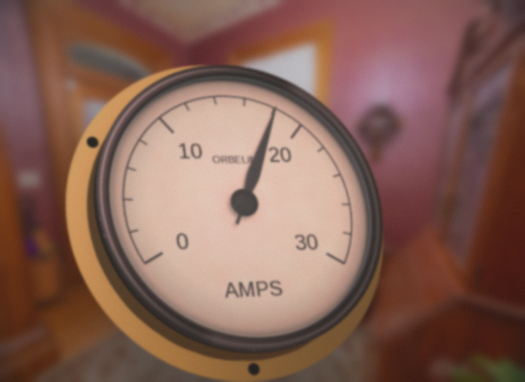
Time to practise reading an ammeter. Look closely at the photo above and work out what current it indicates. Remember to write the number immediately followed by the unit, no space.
18A
